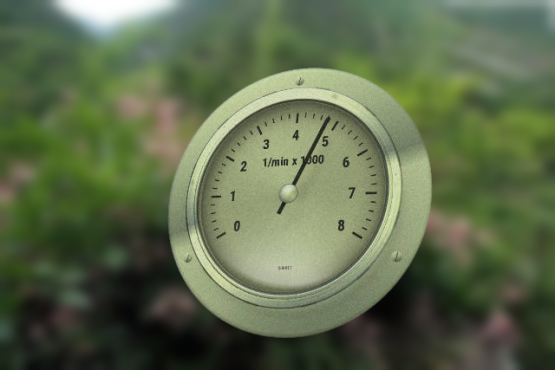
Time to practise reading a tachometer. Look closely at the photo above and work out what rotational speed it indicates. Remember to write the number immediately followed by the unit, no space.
4800rpm
